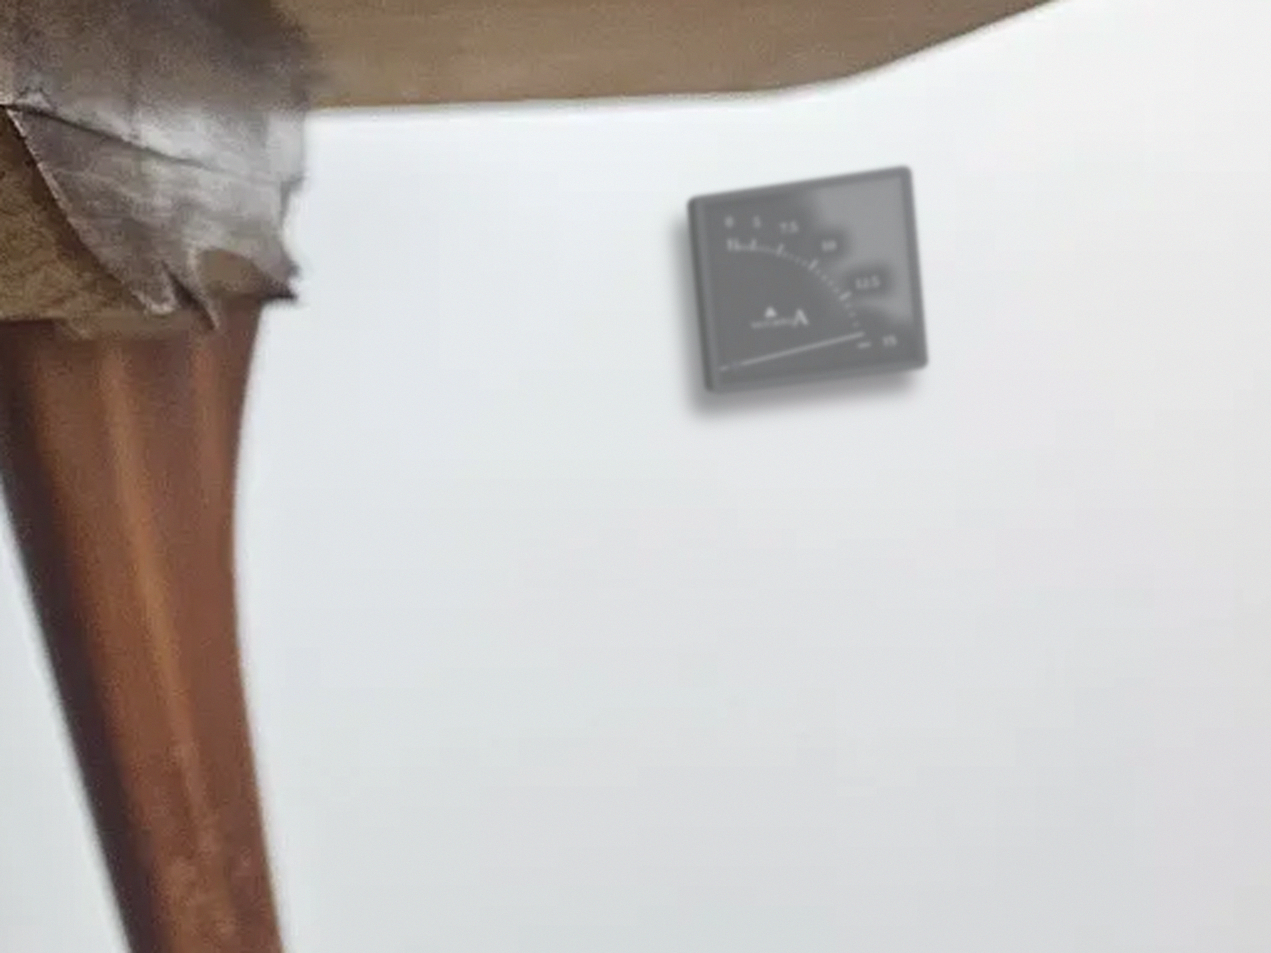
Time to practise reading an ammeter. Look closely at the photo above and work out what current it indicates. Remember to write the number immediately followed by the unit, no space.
14.5A
